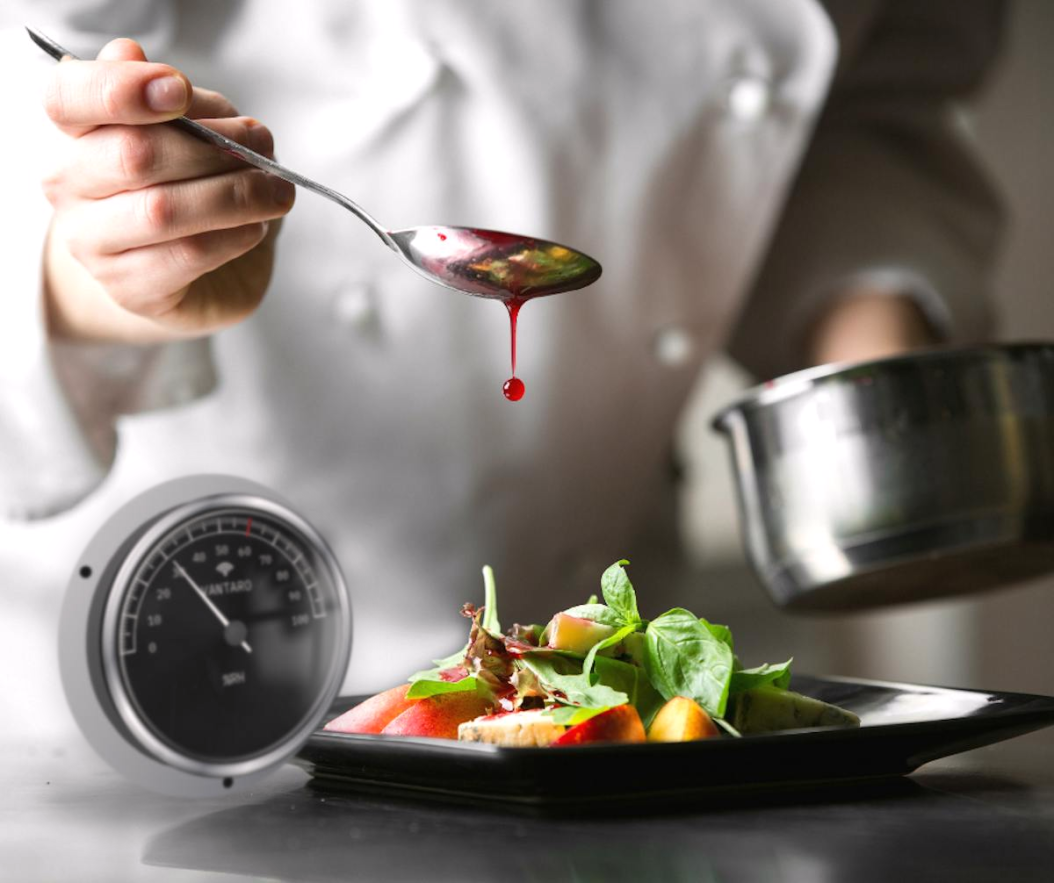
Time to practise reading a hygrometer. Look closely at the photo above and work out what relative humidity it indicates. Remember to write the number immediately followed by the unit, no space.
30%
